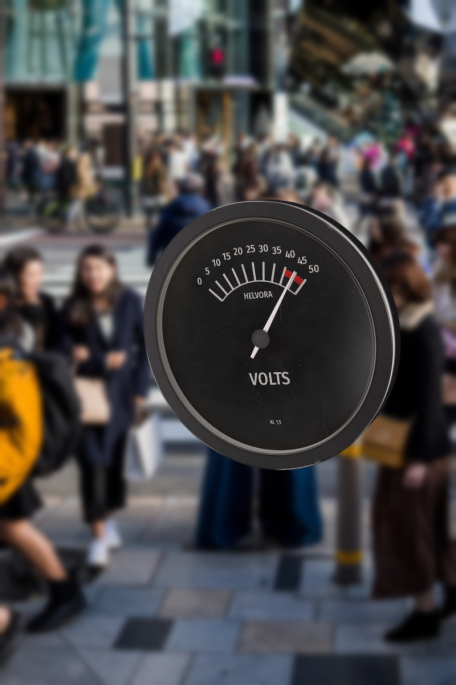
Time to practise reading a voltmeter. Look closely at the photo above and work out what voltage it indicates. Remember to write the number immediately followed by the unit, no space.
45V
